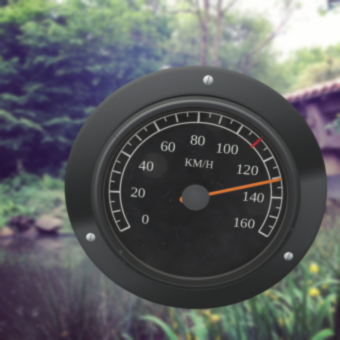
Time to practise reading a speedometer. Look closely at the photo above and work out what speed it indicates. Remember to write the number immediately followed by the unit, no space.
130km/h
